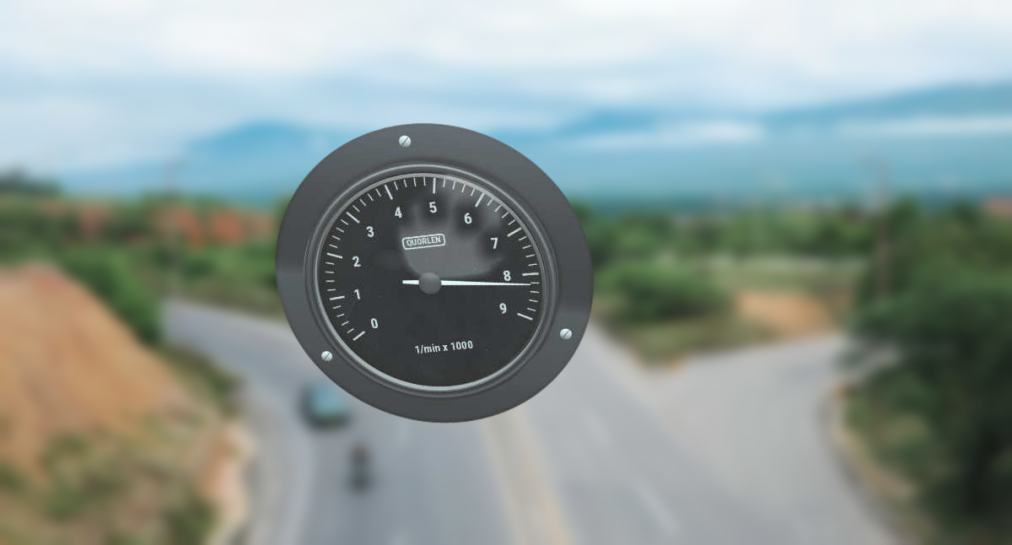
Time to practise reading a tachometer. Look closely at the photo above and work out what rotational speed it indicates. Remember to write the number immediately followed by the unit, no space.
8200rpm
